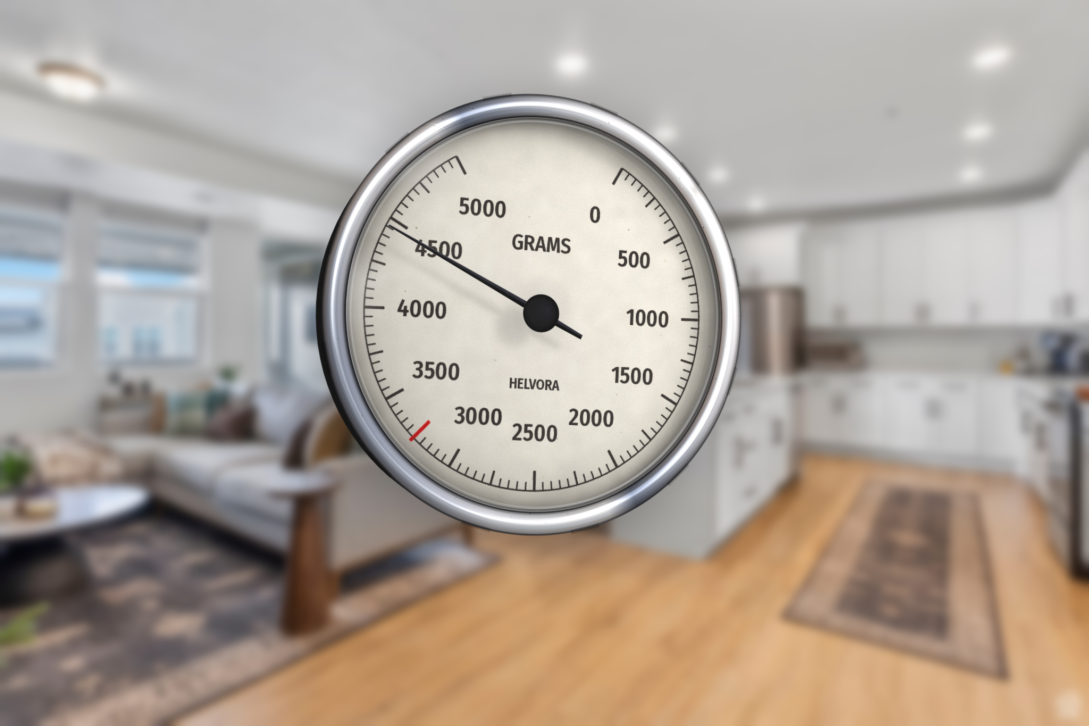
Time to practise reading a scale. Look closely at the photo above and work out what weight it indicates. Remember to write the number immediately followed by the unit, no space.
4450g
